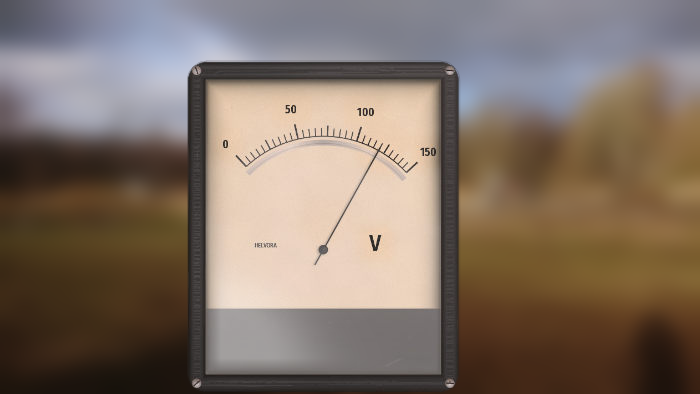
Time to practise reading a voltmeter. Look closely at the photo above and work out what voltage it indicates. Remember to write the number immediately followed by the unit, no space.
120V
